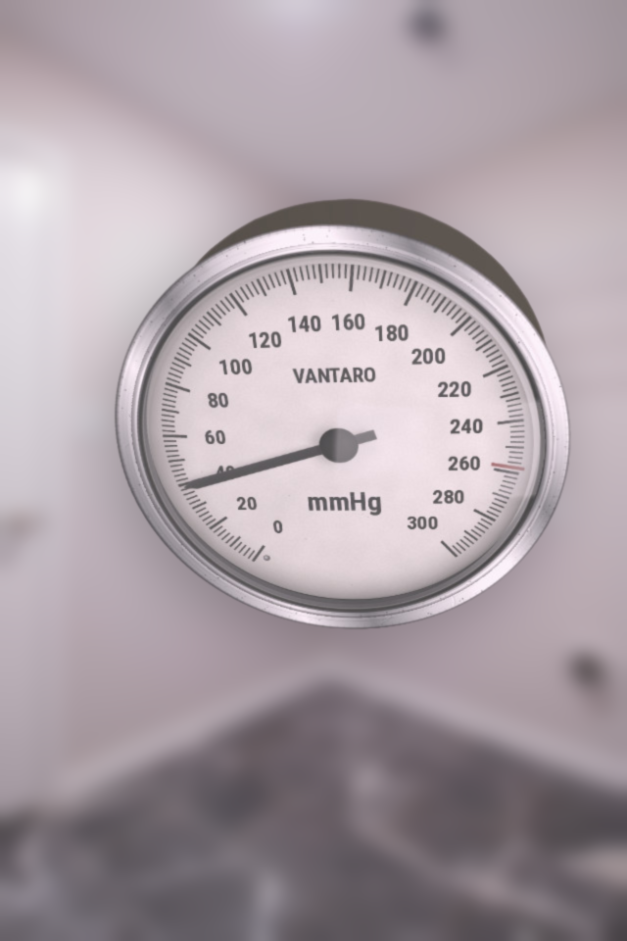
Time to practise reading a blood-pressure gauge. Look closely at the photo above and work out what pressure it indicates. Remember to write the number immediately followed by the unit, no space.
40mmHg
